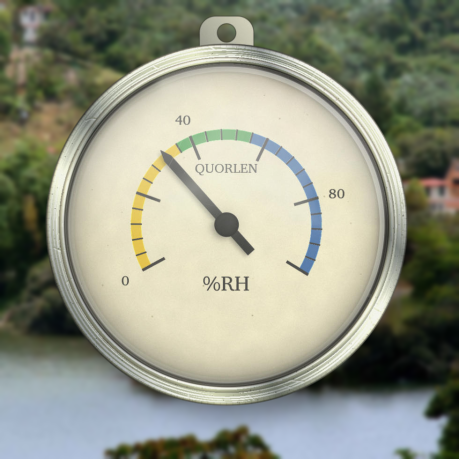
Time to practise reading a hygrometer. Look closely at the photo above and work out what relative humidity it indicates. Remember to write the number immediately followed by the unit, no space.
32%
